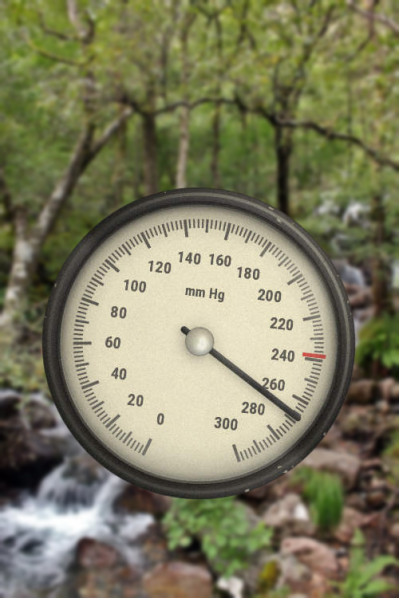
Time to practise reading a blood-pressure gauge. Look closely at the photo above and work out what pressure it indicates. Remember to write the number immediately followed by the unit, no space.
268mmHg
